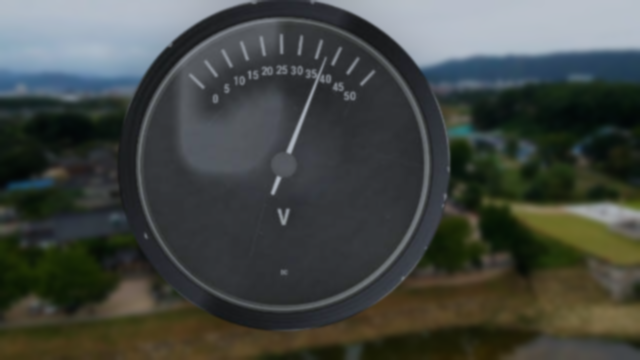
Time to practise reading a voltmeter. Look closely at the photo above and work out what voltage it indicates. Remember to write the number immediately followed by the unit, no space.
37.5V
